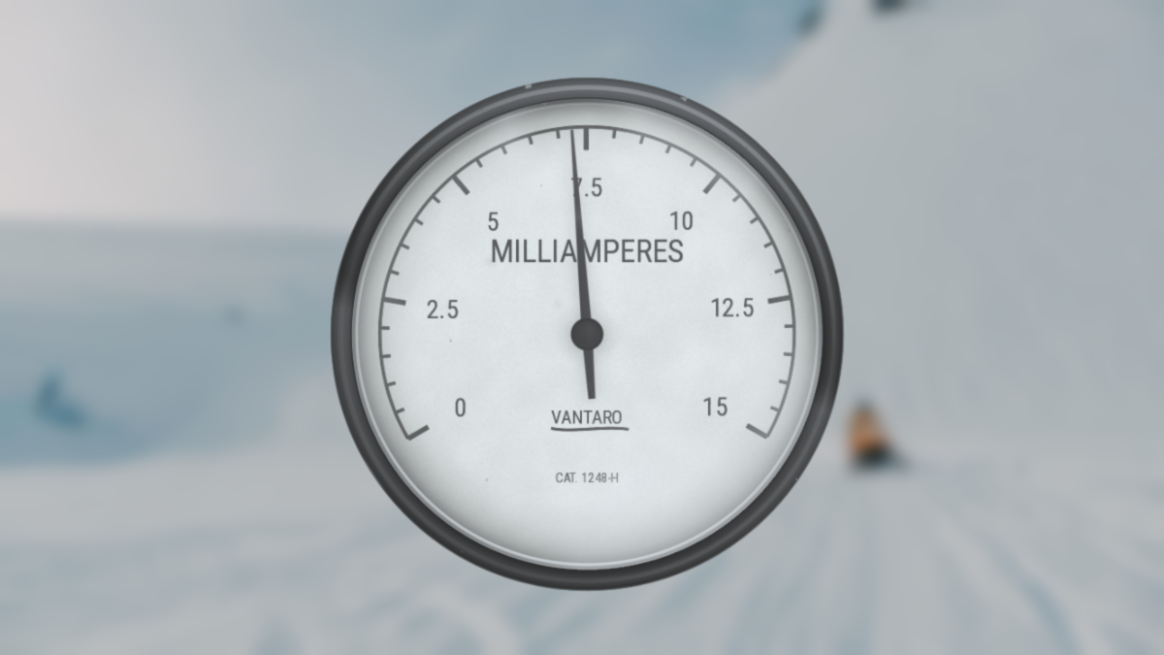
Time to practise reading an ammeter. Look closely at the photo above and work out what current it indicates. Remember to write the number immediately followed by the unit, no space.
7.25mA
